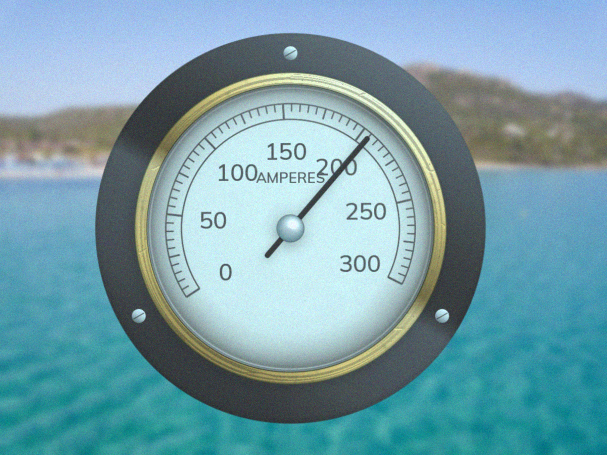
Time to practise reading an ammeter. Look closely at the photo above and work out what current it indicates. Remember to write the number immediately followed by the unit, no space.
205A
